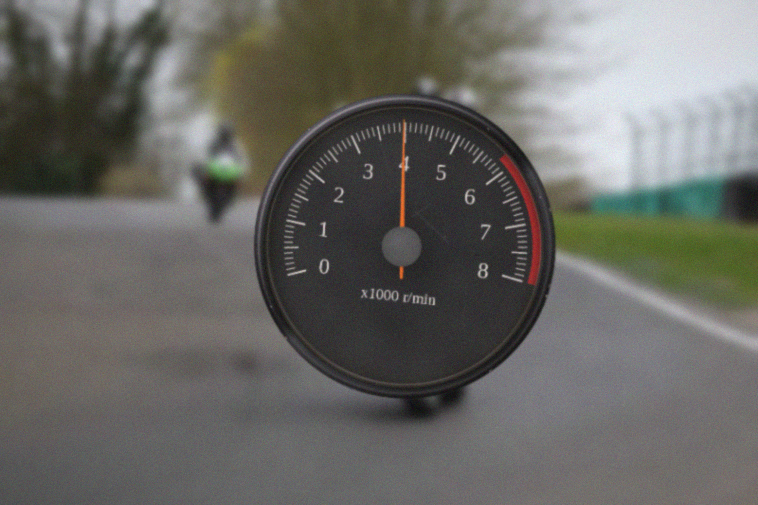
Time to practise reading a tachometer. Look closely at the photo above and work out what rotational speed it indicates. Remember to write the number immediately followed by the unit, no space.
4000rpm
